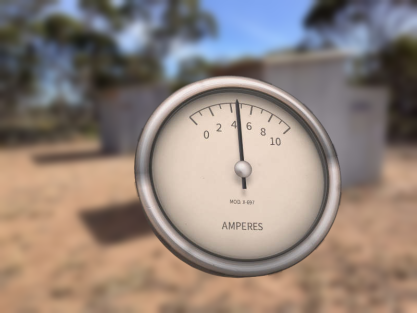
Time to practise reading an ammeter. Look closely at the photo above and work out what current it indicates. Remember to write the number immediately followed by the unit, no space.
4.5A
